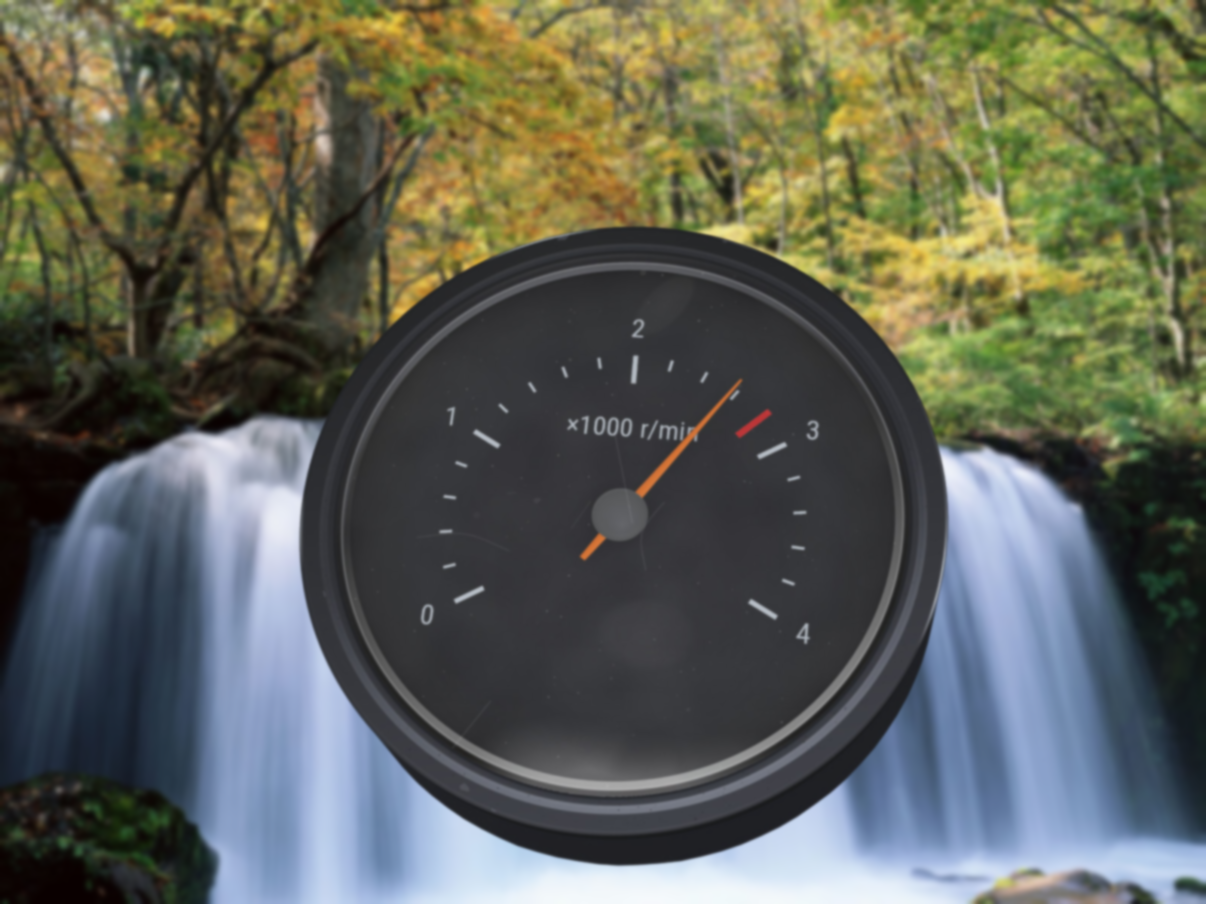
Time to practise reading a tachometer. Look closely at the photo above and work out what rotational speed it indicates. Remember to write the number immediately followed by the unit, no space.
2600rpm
